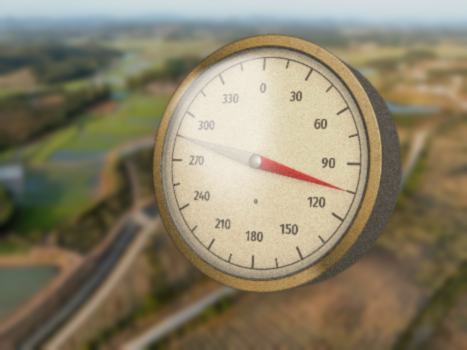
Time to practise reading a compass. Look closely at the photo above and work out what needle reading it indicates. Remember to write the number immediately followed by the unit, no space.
105°
